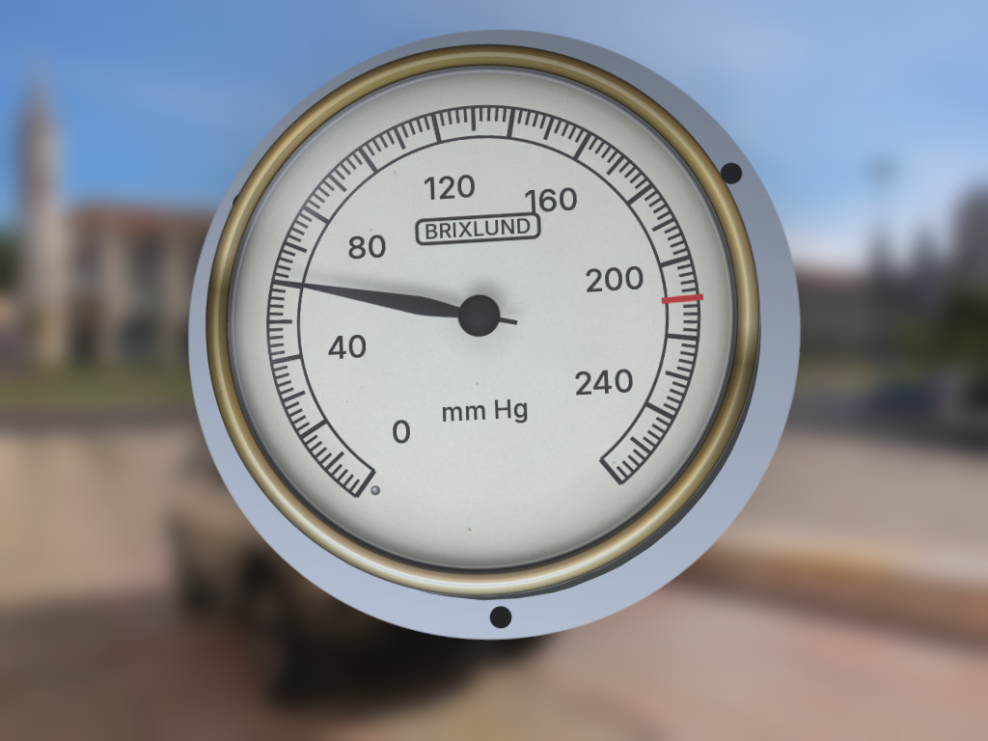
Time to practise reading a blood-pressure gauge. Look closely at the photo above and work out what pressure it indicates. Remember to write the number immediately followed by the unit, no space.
60mmHg
